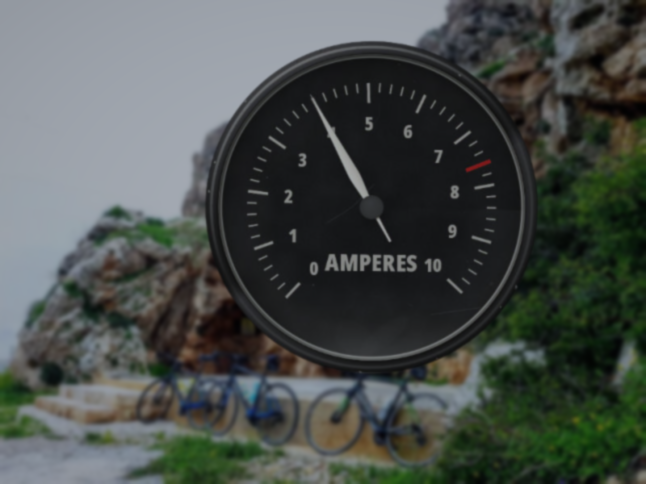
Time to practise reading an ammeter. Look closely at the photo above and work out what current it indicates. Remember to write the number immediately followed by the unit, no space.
4A
